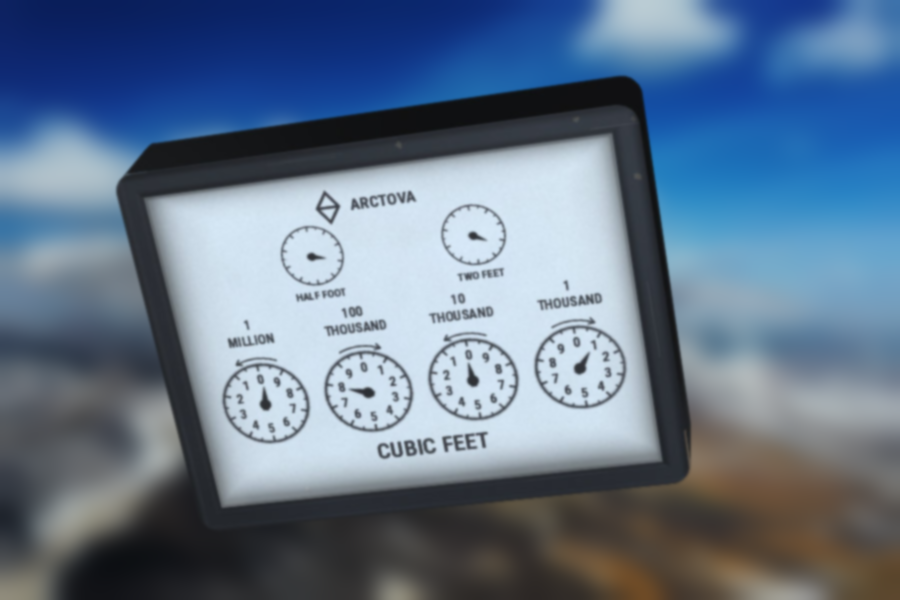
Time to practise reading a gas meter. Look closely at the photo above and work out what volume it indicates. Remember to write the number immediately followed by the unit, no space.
980100ft³
